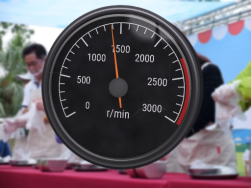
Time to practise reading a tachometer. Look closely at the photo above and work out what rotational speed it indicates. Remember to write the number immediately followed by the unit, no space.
1400rpm
